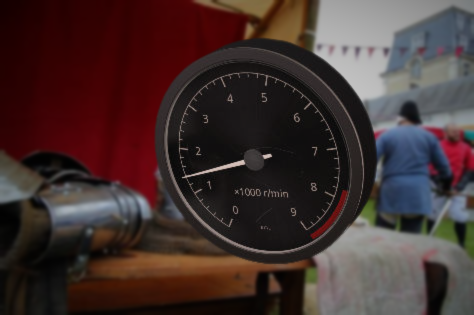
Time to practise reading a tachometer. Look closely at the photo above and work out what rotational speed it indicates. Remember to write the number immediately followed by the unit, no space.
1400rpm
